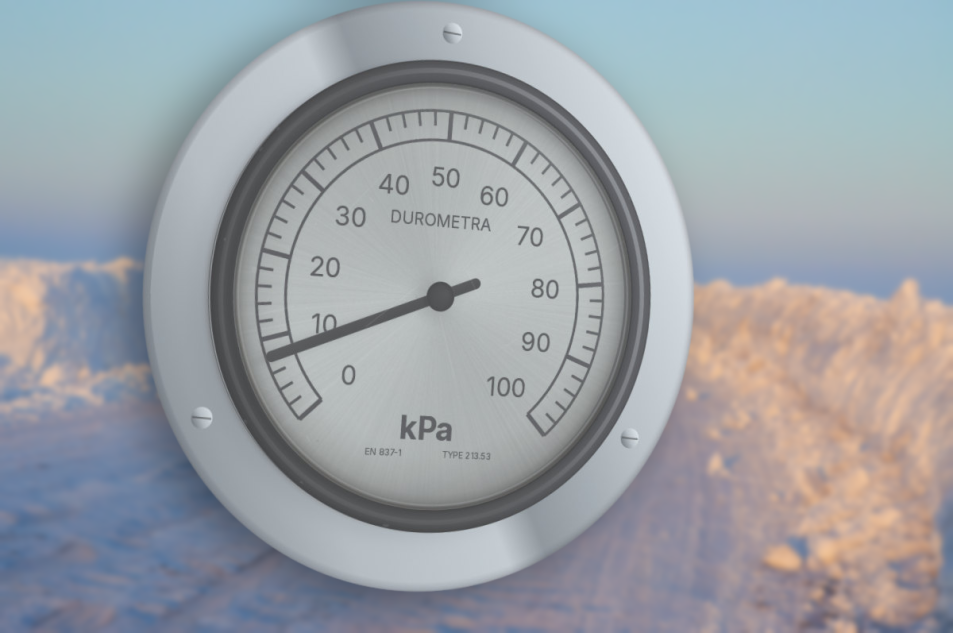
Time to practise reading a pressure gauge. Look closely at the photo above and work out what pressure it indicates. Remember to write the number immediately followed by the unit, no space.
8kPa
